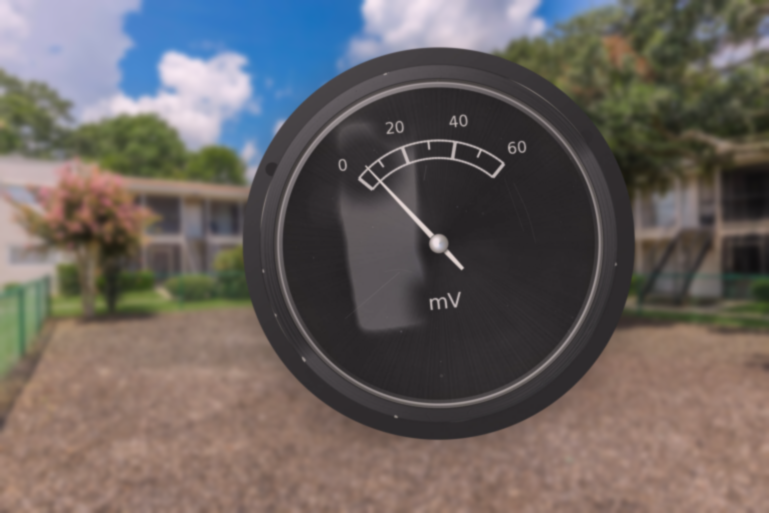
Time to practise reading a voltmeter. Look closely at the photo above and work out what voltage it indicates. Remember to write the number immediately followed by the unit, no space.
5mV
